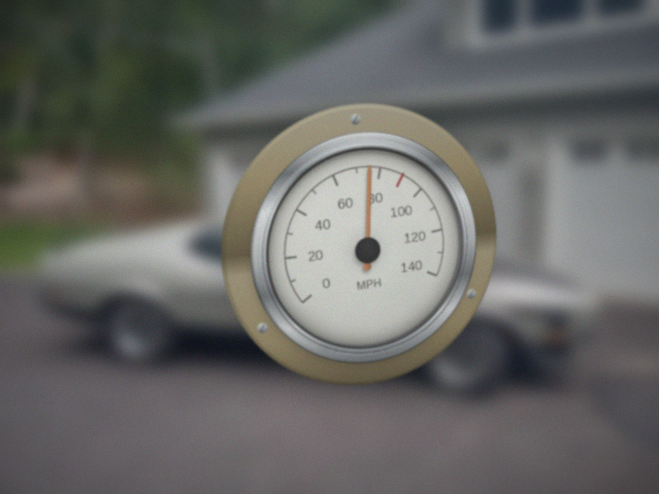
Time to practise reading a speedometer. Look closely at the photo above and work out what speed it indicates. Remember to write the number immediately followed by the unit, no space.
75mph
